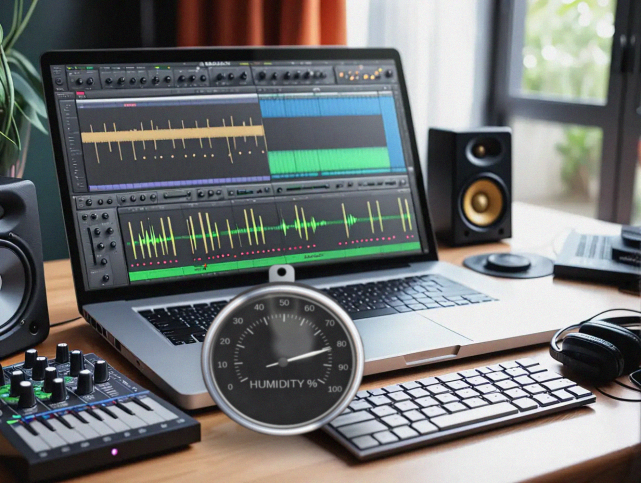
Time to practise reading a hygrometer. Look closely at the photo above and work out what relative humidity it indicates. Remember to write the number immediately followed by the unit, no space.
80%
